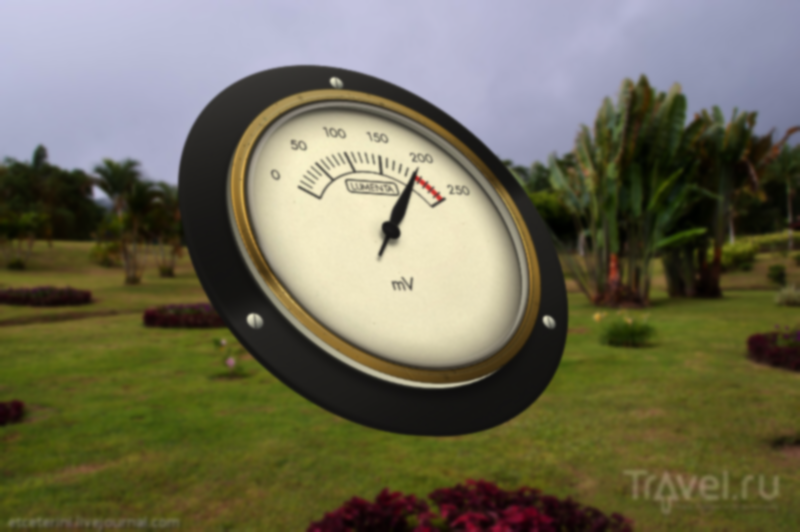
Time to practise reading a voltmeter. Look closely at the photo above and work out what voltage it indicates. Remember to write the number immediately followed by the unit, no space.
200mV
